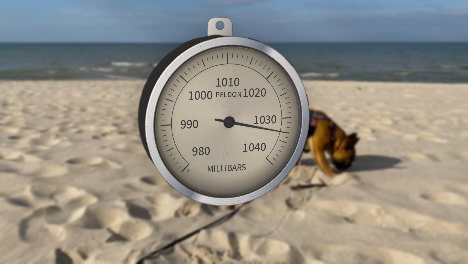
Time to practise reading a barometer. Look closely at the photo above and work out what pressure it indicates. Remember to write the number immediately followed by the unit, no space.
1033mbar
